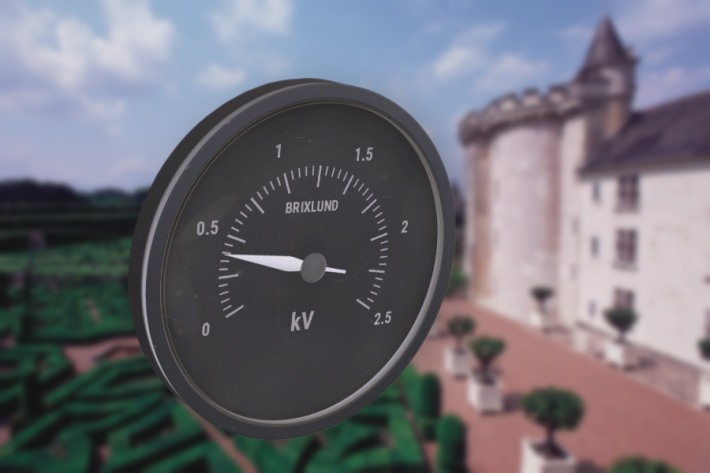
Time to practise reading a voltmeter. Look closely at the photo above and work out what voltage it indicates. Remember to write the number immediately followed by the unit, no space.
0.4kV
